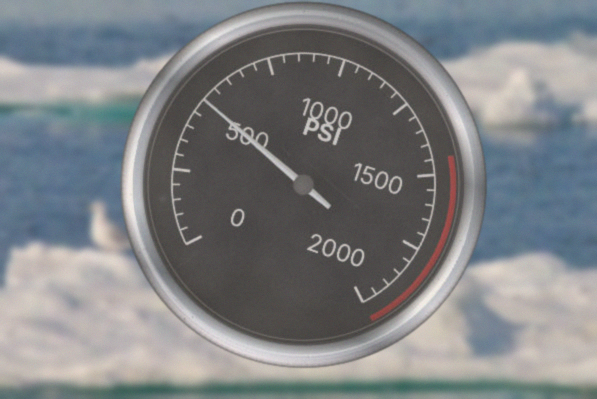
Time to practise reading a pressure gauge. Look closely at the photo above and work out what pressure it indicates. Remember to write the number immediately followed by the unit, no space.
500psi
